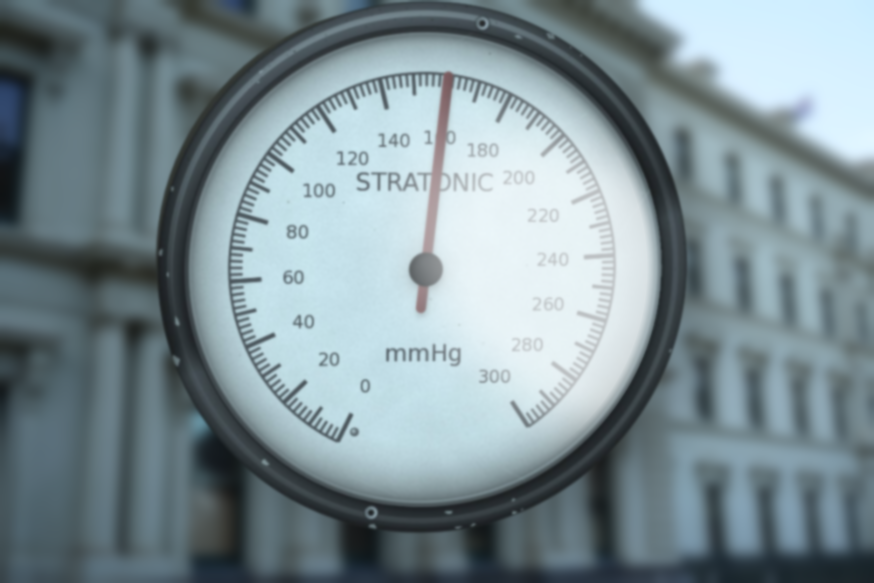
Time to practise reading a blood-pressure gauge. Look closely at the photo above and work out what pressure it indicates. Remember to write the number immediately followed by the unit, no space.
160mmHg
